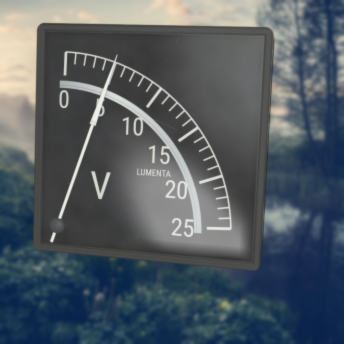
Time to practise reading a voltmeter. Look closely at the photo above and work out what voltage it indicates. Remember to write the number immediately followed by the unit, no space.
5V
